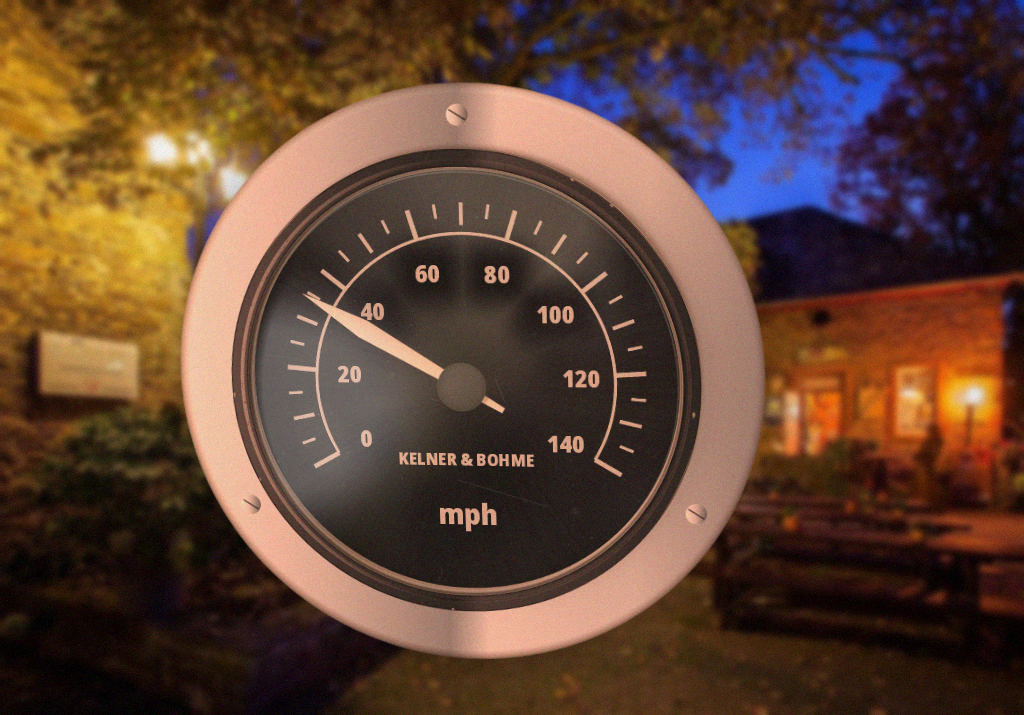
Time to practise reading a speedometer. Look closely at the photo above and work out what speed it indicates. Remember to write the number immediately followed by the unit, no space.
35mph
